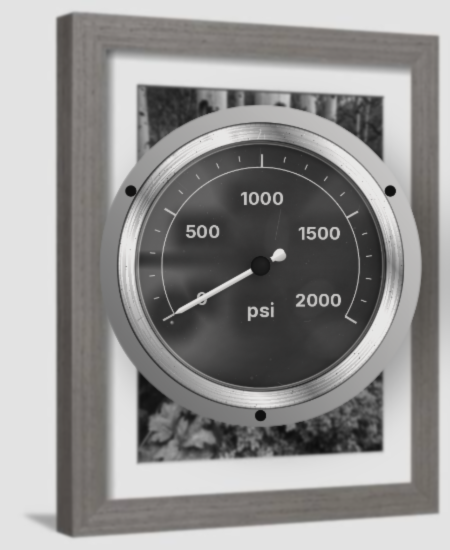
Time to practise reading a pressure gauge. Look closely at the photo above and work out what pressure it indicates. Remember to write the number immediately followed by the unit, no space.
0psi
